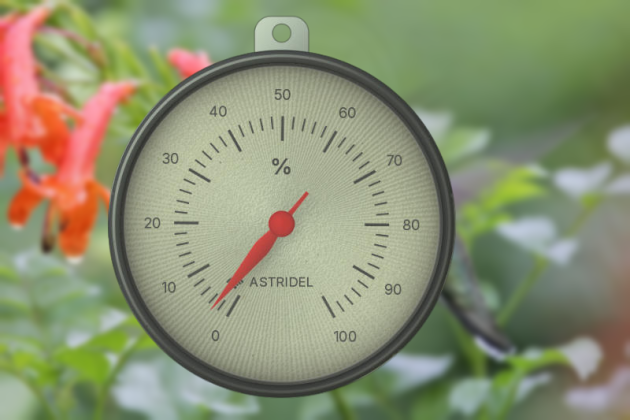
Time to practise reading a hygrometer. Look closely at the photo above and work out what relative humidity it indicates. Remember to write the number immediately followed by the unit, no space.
3%
